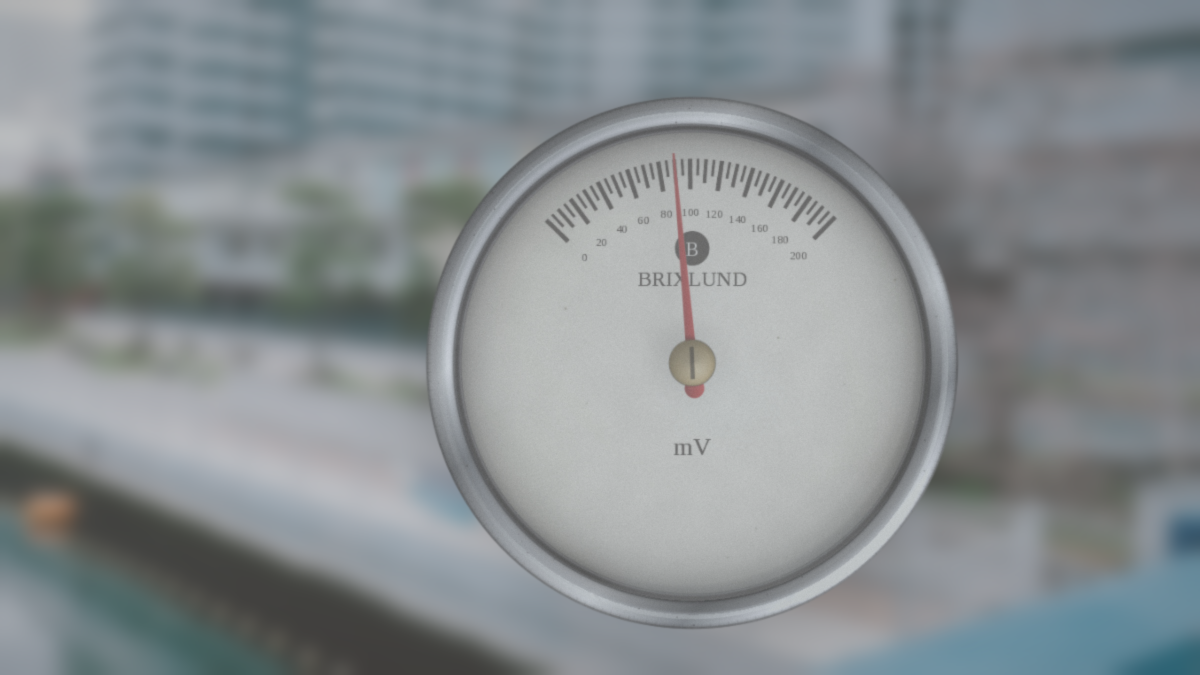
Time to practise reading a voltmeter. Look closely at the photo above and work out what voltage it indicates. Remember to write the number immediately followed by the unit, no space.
90mV
